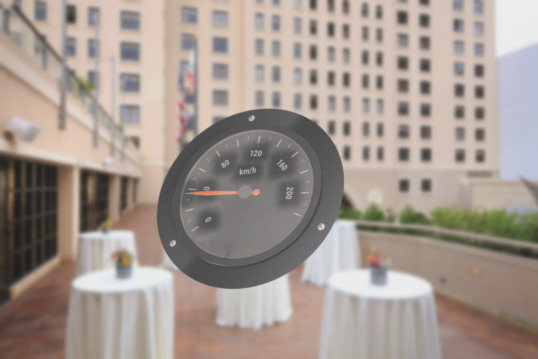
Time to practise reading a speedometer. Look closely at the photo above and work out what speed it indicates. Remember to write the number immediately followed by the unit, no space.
35km/h
